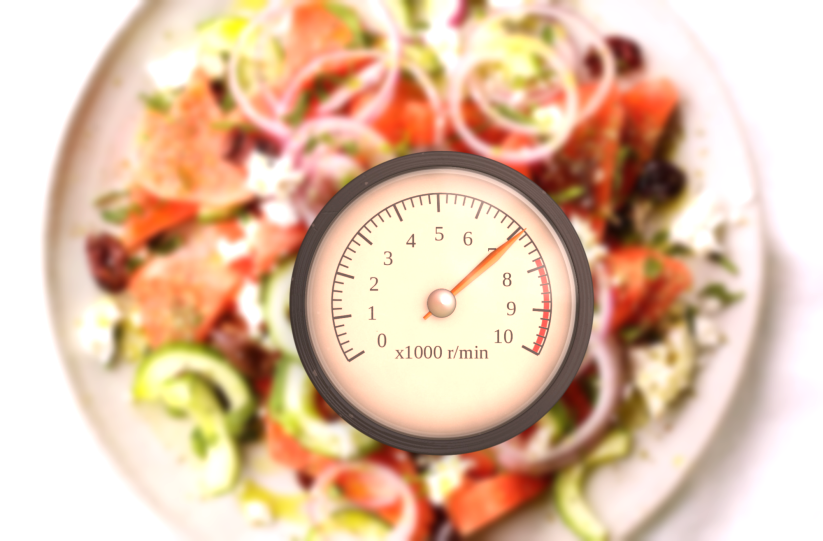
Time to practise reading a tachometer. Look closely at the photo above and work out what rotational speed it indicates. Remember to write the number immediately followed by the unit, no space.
7100rpm
